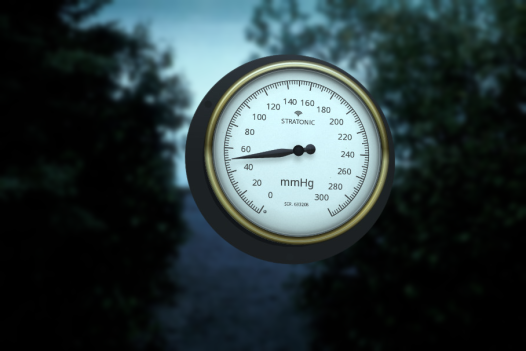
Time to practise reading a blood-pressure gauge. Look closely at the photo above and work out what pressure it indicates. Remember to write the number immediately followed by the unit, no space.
50mmHg
